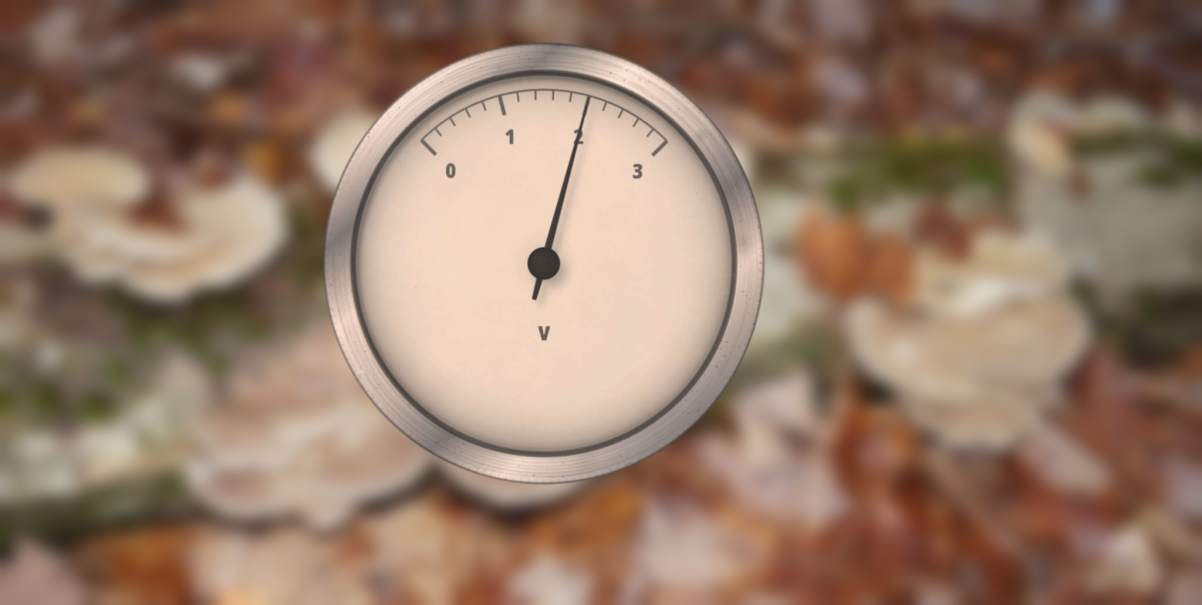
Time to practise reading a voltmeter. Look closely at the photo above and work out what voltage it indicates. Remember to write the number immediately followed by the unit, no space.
2V
